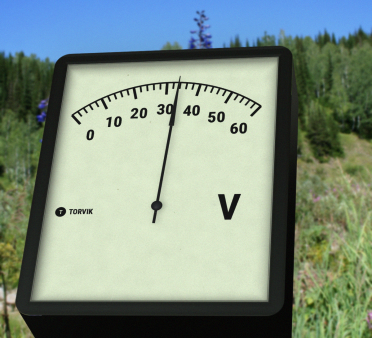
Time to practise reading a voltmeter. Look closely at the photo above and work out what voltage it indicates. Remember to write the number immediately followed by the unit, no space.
34V
